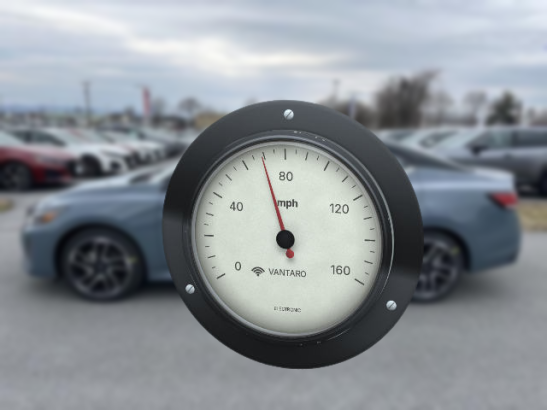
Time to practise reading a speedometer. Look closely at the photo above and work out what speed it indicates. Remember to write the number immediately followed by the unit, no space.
70mph
